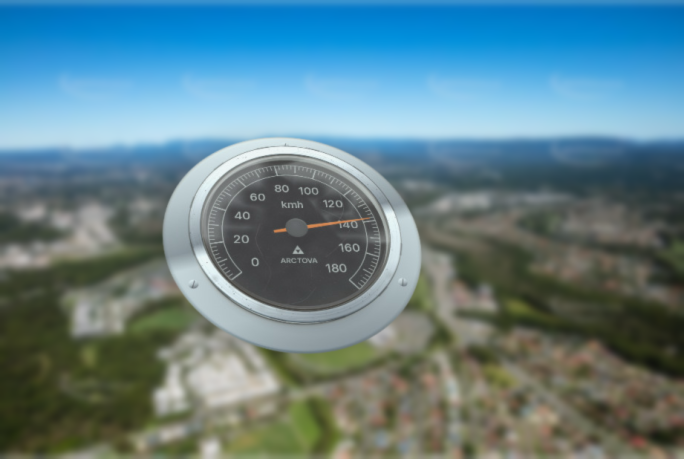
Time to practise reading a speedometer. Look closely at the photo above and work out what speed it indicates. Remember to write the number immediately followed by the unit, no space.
140km/h
